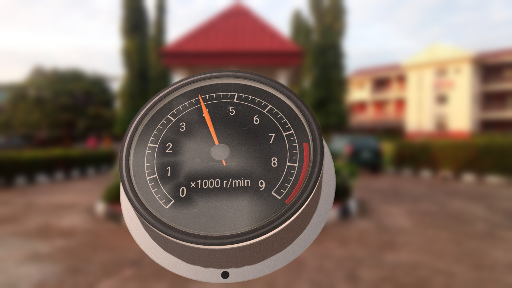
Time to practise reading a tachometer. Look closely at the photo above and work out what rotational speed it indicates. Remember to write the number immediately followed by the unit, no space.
4000rpm
